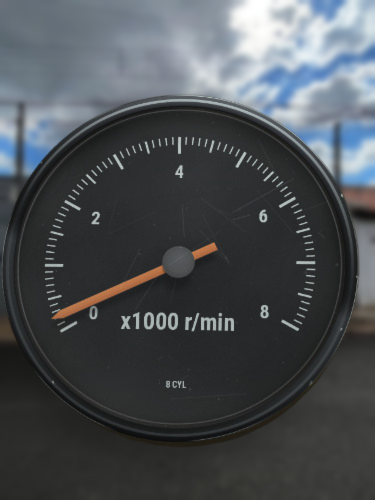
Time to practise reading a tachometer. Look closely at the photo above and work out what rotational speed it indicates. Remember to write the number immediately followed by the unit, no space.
200rpm
